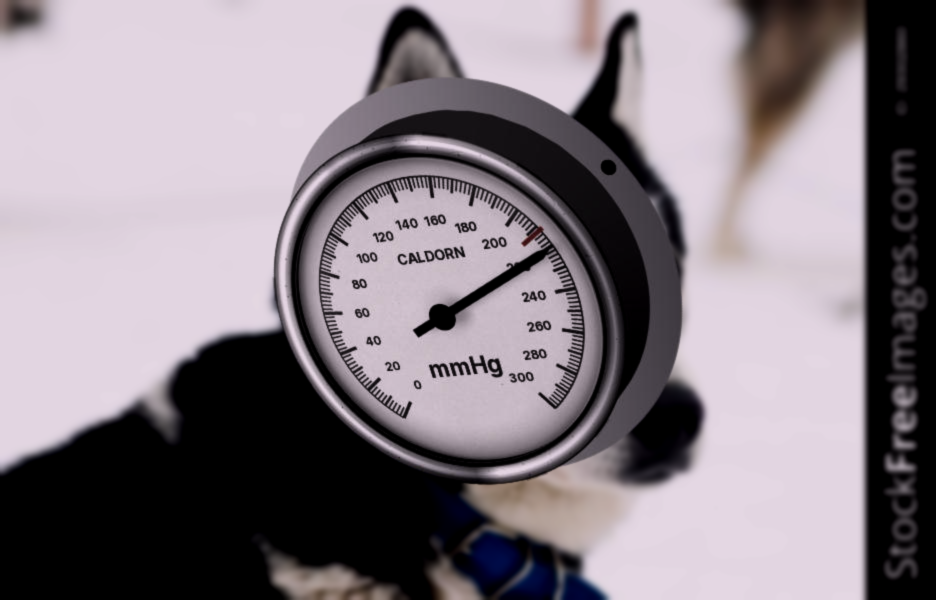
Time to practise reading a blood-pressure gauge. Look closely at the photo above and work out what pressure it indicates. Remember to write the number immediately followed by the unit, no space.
220mmHg
